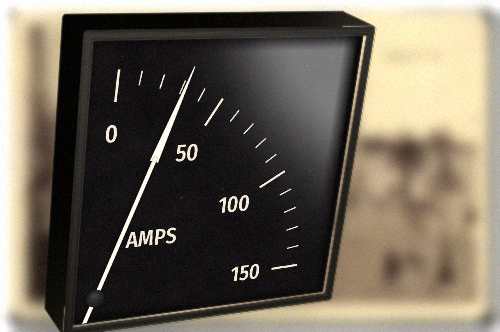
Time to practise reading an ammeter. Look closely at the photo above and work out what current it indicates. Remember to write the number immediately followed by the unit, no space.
30A
